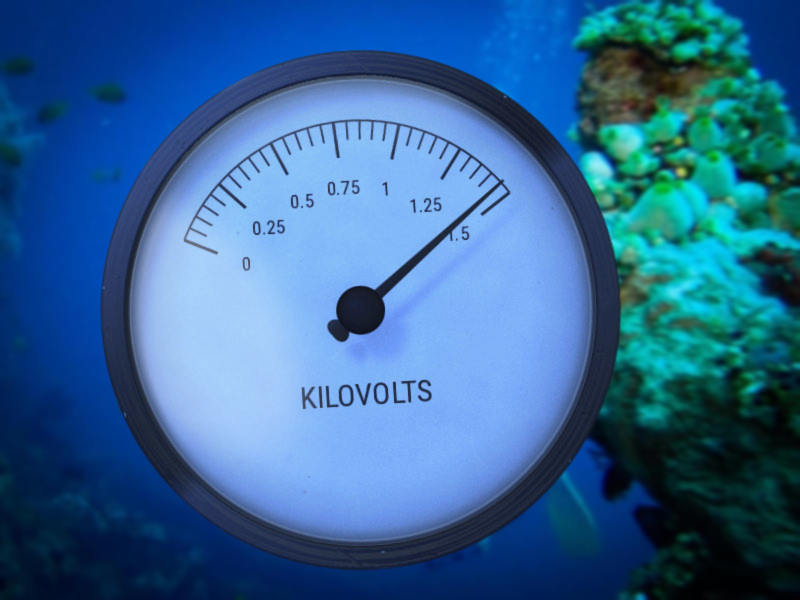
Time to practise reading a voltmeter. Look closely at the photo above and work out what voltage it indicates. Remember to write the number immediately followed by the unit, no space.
1.45kV
